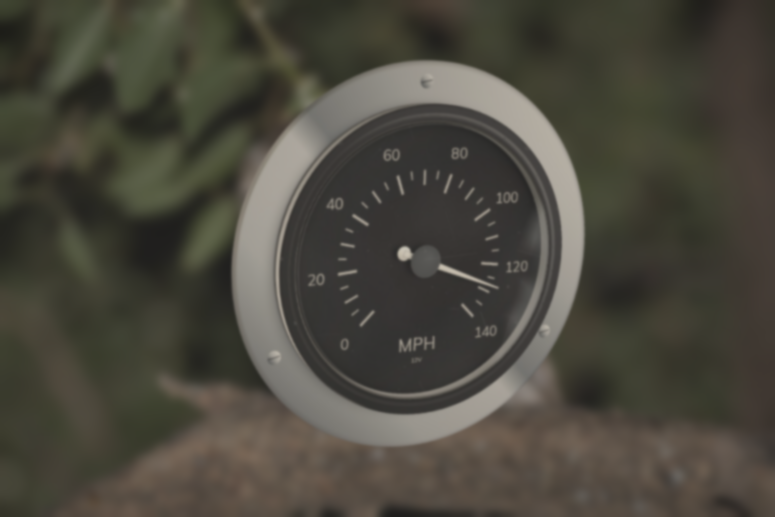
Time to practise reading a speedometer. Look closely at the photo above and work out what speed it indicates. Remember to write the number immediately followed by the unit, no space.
127.5mph
